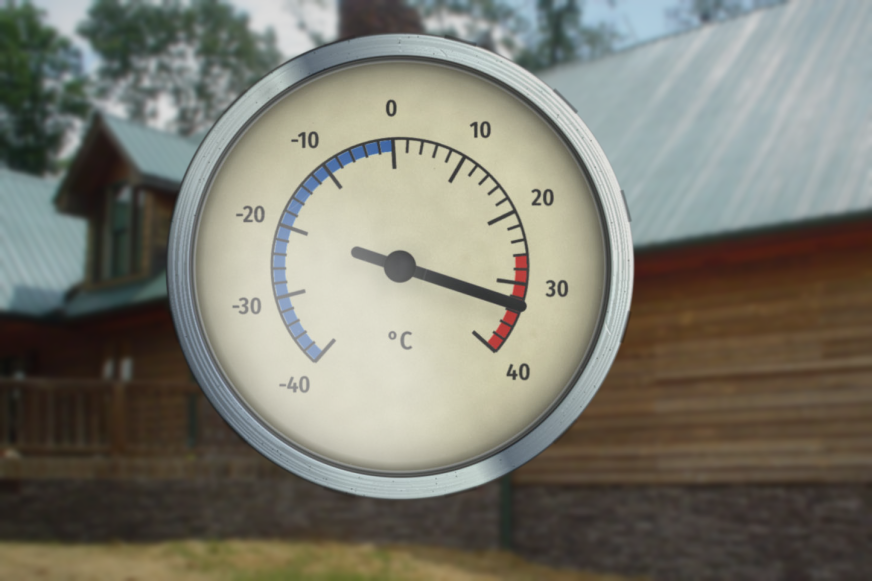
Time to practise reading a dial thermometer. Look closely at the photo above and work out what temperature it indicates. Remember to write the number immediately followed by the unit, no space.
33°C
